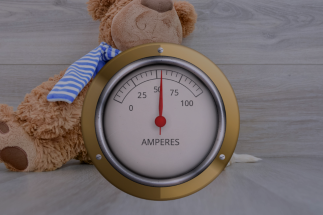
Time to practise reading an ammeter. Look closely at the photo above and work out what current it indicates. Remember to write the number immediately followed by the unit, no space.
55A
